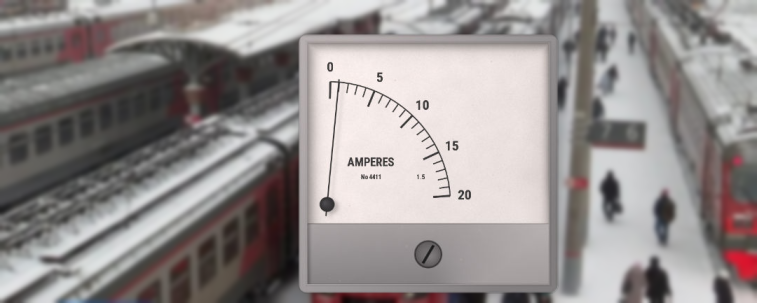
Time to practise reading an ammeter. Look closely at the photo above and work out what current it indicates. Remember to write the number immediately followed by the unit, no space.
1A
